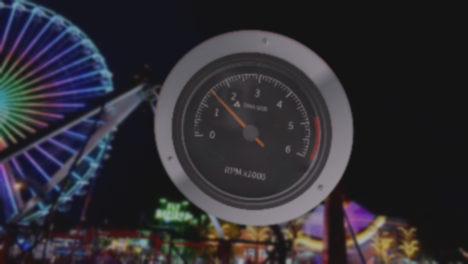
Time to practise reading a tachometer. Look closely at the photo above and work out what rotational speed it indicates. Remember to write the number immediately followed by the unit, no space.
1500rpm
